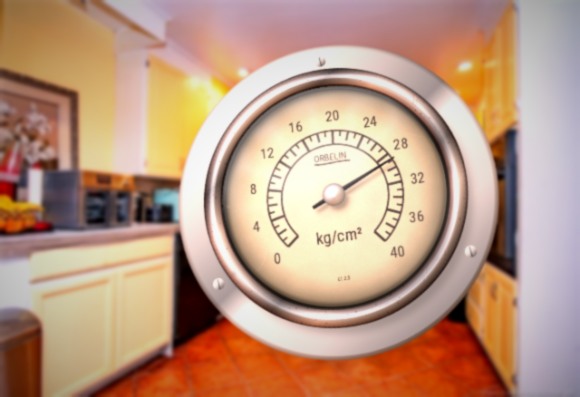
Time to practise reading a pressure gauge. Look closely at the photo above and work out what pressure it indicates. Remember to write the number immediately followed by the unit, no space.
29kg/cm²
